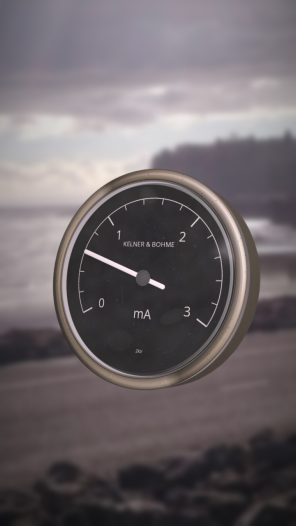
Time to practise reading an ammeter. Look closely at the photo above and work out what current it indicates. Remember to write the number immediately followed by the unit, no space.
0.6mA
